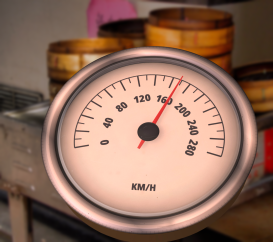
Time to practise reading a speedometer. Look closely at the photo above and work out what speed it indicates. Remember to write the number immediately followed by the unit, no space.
170km/h
